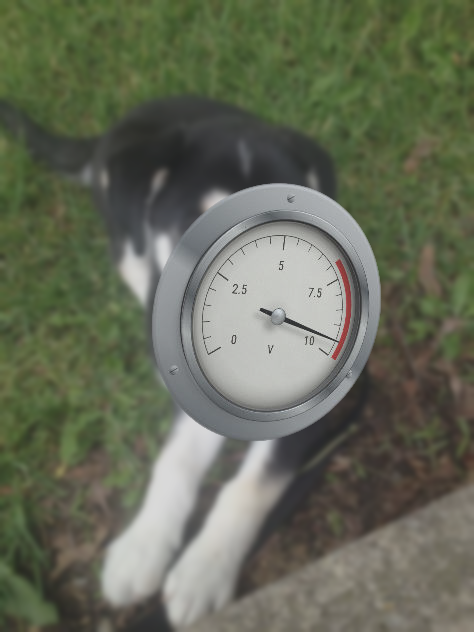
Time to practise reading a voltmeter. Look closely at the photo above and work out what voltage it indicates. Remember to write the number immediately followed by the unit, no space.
9.5V
